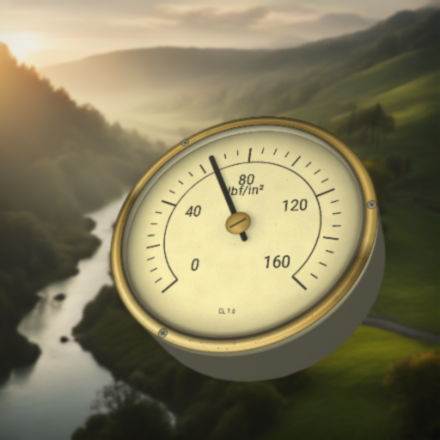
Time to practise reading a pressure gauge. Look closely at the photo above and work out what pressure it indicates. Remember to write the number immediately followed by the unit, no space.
65psi
